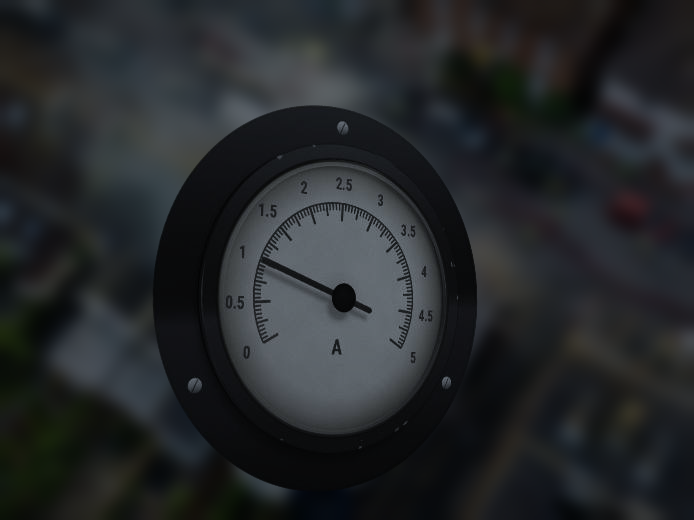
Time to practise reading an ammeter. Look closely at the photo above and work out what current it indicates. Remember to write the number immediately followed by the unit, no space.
1A
